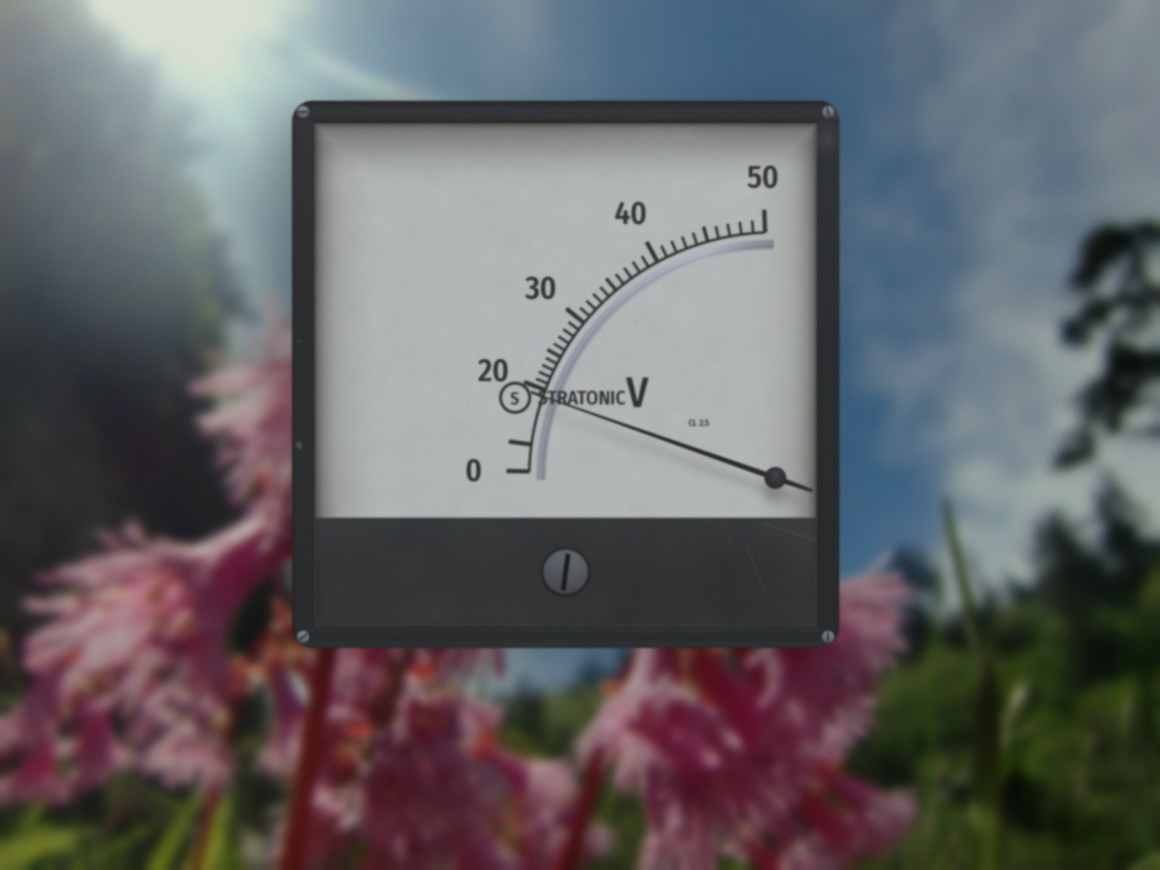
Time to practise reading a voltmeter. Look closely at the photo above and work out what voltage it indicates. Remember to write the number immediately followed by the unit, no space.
19V
